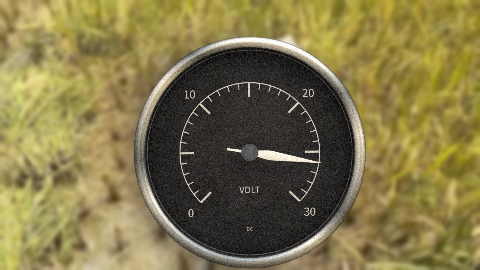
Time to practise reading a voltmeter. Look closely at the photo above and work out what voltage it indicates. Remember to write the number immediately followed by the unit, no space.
26V
